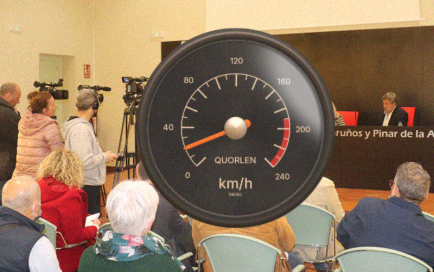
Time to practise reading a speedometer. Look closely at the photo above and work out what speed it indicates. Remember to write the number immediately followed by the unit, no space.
20km/h
